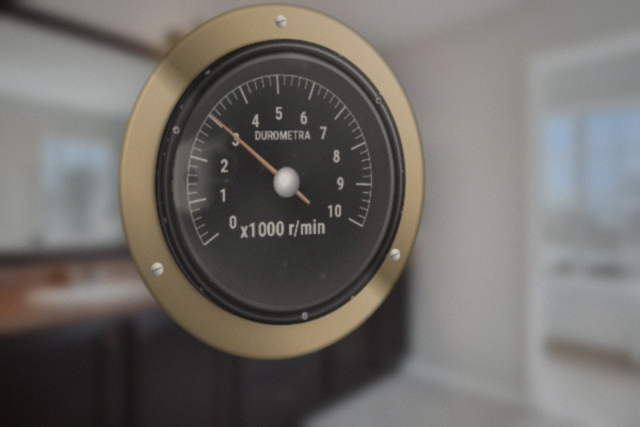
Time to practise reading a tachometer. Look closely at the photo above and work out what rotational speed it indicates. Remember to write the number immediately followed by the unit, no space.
3000rpm
